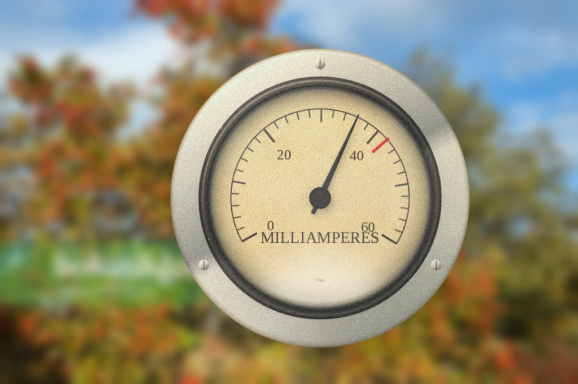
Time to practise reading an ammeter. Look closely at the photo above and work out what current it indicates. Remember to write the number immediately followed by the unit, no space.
36mA
